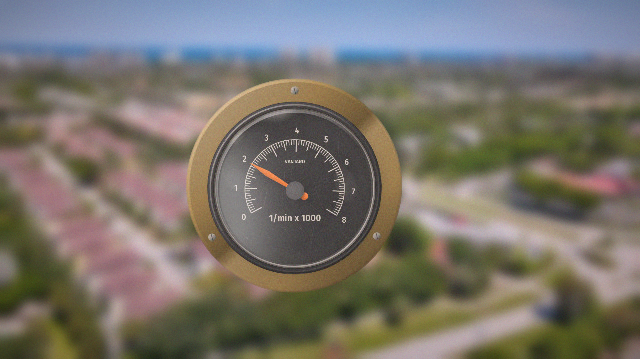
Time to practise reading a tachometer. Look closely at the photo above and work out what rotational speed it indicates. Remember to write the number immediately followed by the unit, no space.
2000rpm
